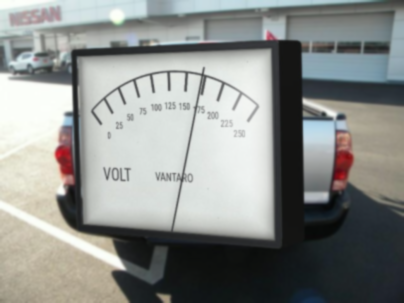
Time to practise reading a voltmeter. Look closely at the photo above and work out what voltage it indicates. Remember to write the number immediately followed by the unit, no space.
175V
